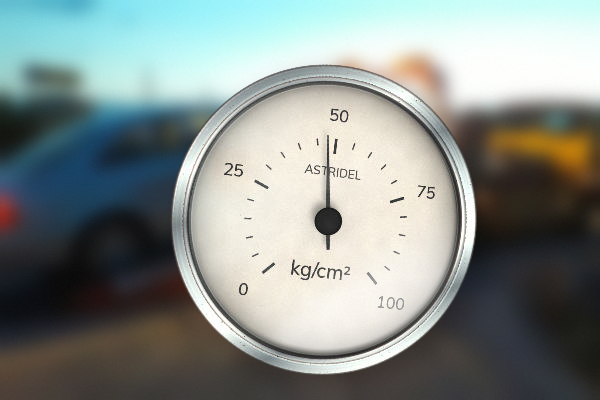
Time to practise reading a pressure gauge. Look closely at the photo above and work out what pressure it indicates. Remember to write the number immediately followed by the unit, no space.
47.5kg/cm²
